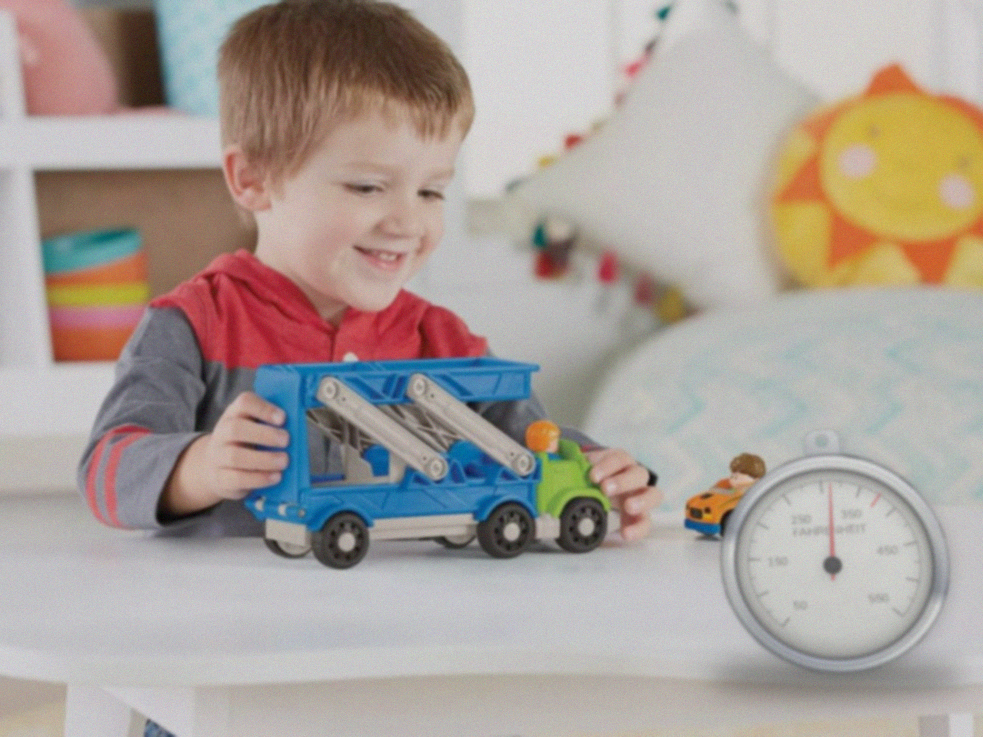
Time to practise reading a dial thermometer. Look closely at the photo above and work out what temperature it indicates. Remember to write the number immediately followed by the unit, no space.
312.5°F
